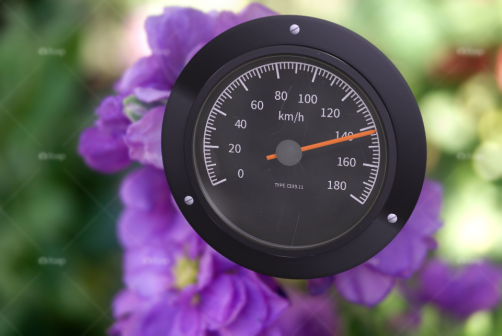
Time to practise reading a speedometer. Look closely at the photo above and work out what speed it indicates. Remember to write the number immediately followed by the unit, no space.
142km/h
